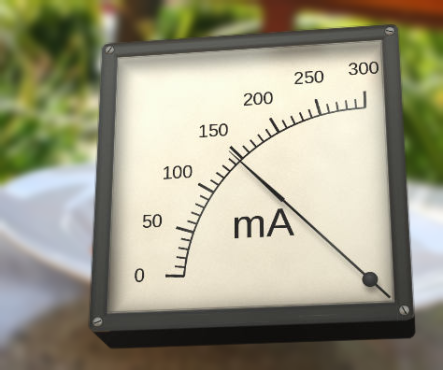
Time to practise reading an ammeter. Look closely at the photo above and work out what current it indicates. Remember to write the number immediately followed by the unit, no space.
145mA
